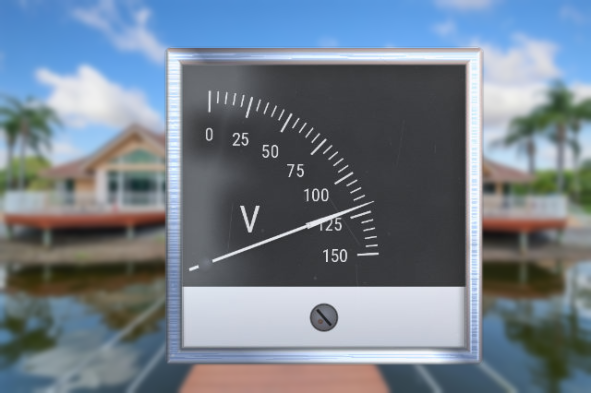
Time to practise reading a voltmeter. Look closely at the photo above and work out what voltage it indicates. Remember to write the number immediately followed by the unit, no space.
120V
